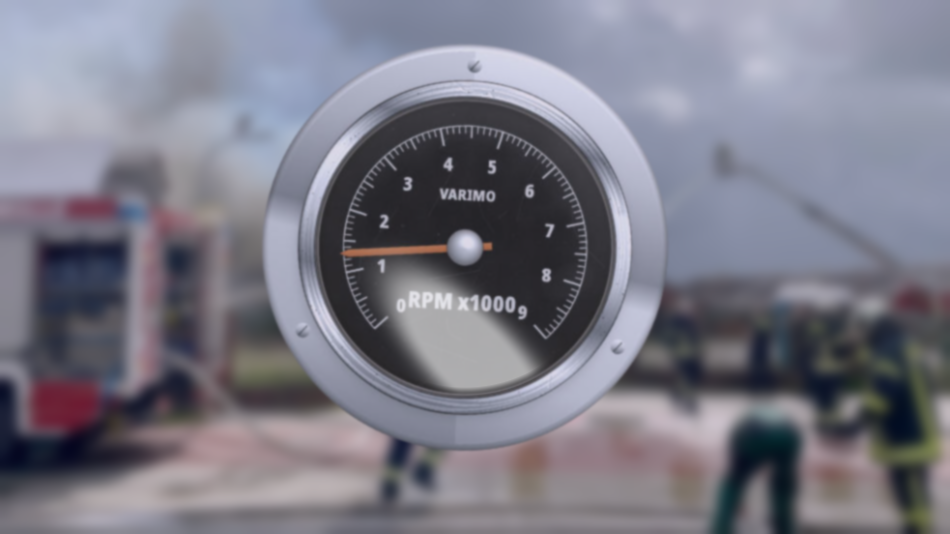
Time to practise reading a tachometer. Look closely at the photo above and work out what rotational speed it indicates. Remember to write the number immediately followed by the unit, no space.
1300rpm
